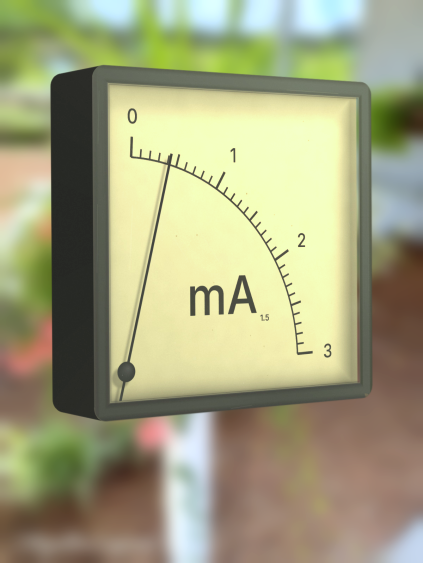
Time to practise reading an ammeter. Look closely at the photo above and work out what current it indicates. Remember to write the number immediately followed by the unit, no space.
0.4mA
